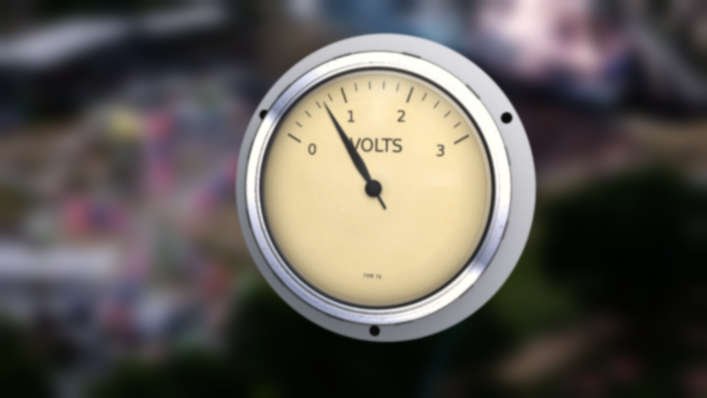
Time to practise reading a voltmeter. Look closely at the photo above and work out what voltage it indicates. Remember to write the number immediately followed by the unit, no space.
0.7V
